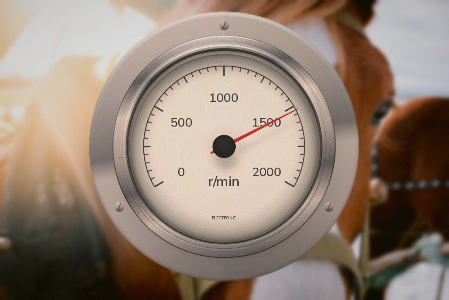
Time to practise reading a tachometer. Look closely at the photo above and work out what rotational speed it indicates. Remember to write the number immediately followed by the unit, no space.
1525rpm
